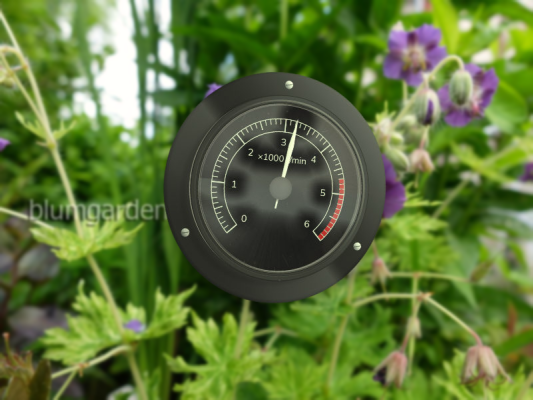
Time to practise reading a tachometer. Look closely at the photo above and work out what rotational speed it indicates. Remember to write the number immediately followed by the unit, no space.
3200rpm
